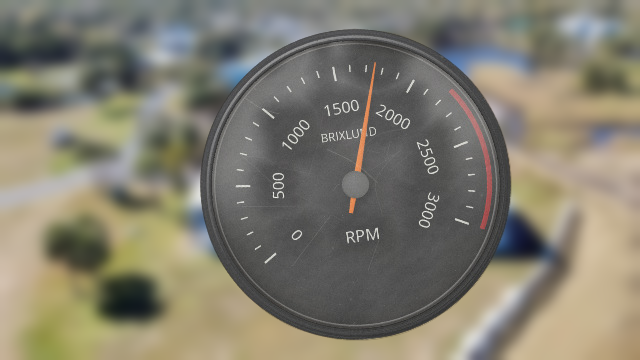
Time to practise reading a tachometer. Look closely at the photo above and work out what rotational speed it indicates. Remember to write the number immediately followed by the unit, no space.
1750rpm
